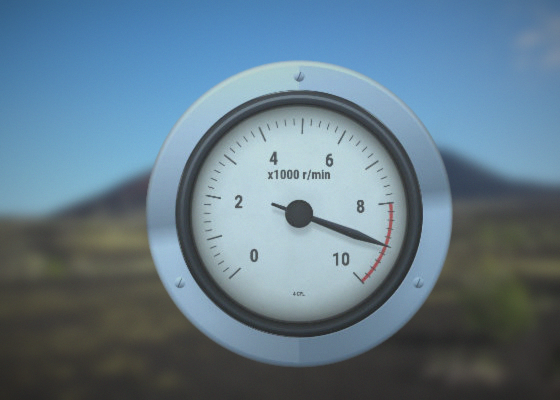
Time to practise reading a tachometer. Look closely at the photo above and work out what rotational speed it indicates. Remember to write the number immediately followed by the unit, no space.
9000rpm
